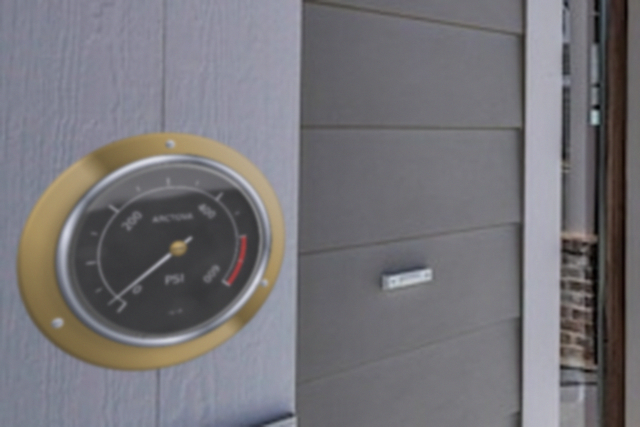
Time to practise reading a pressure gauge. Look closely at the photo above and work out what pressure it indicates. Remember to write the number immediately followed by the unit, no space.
25psi
